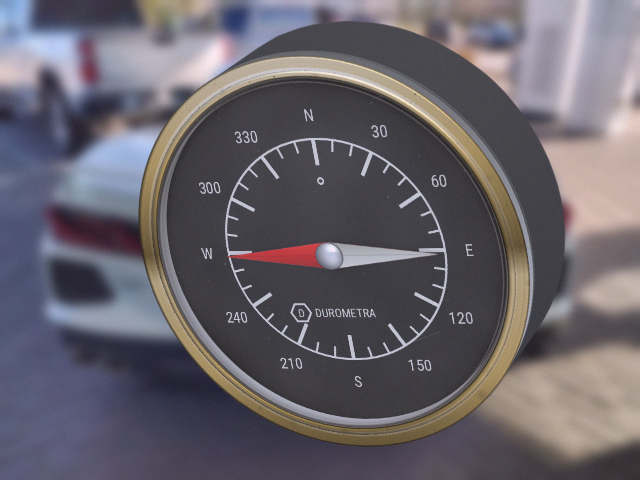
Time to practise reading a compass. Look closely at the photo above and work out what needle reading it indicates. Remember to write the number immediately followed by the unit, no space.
270°
